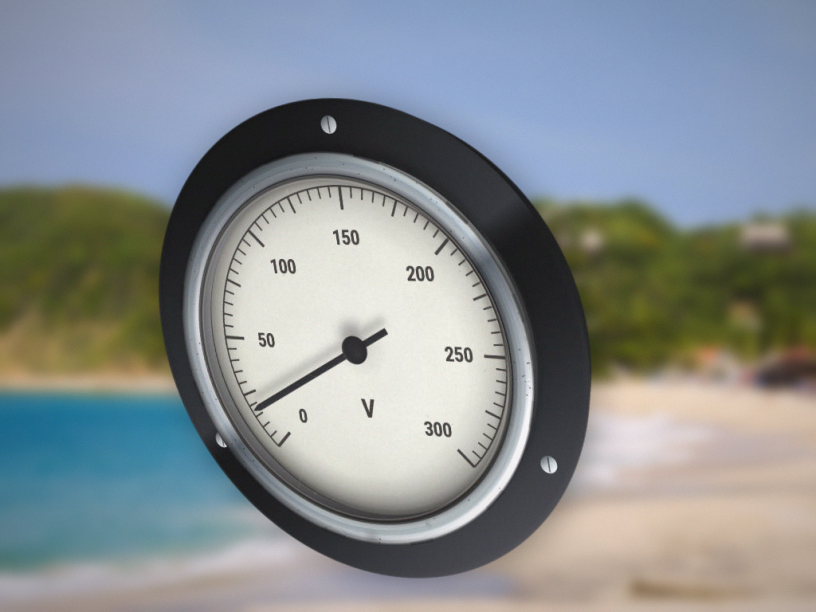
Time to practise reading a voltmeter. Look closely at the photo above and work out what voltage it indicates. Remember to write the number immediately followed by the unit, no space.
17.5V
